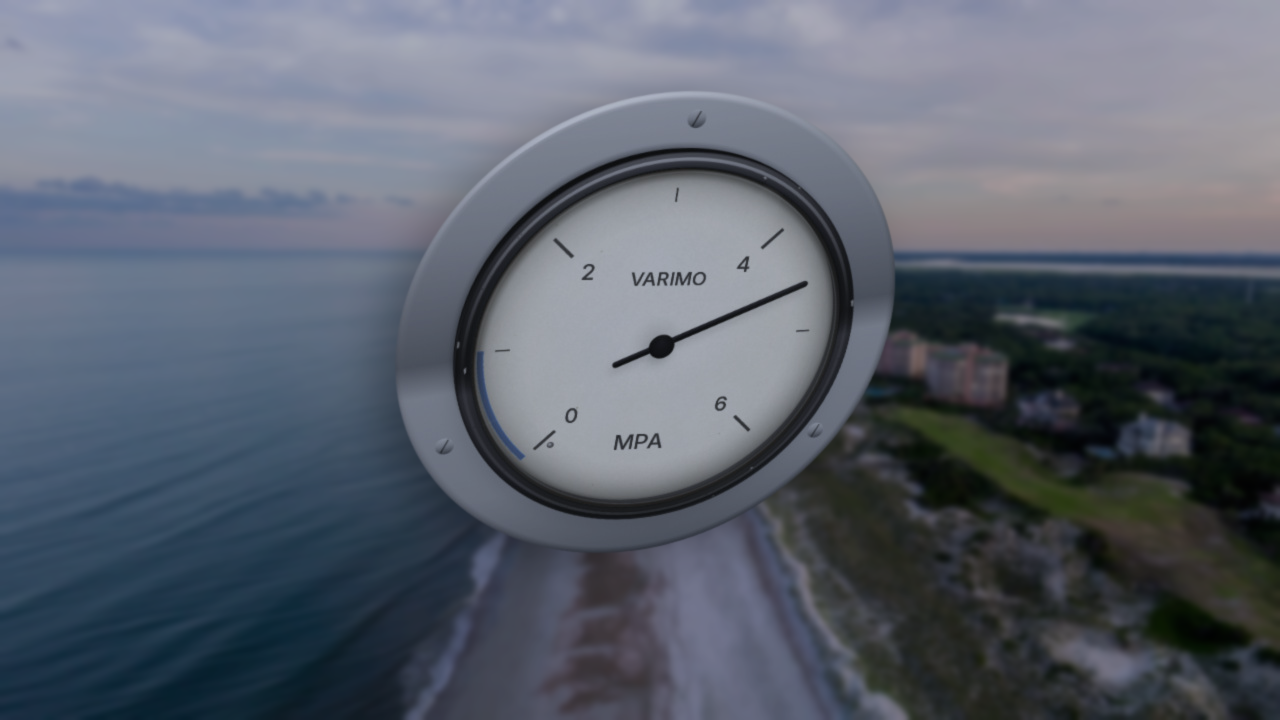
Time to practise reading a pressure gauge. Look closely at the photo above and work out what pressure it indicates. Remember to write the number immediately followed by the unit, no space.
4.5MPa
